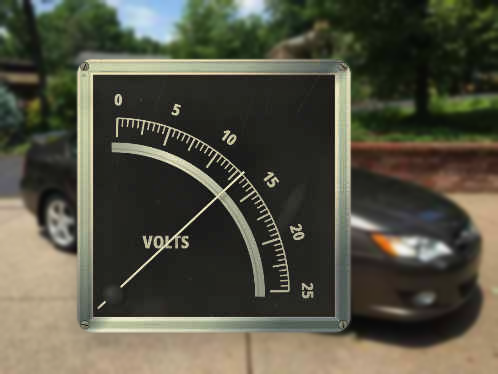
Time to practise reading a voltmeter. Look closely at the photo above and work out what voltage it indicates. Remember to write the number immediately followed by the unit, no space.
13V
